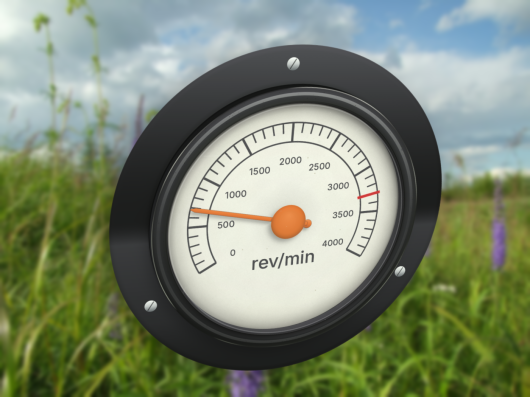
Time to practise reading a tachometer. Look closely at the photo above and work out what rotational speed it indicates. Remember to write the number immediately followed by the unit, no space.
700rpm
